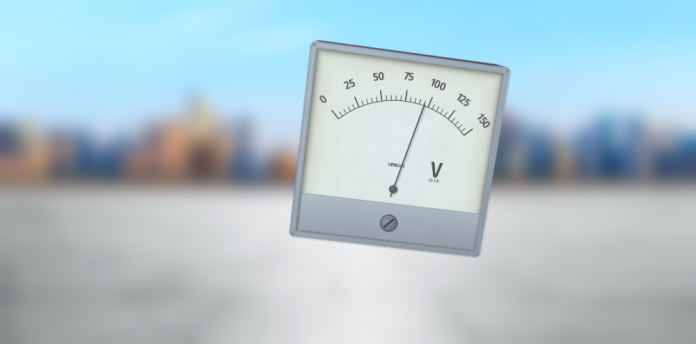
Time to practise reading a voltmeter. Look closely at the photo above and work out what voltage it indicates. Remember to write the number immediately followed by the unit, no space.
95V
